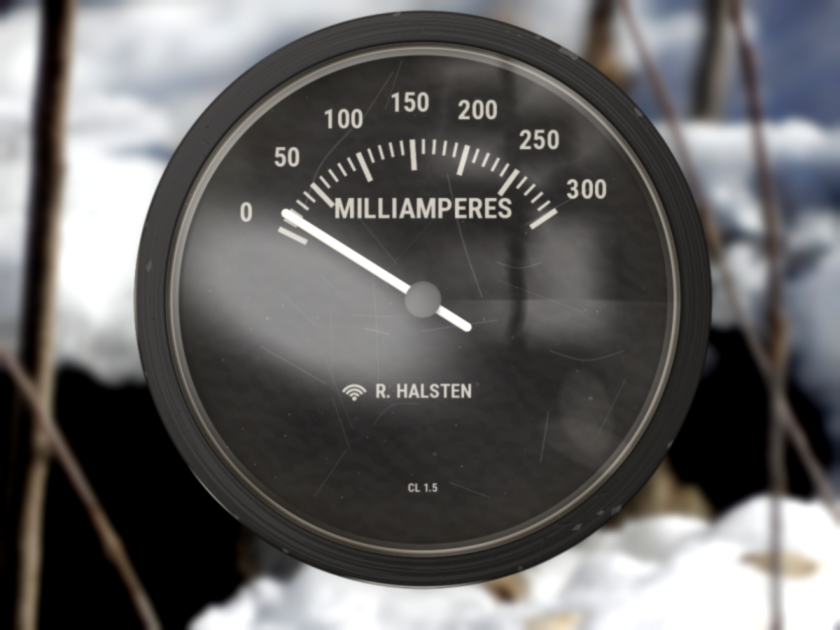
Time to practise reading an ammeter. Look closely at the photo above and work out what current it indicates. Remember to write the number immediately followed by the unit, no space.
15mA
